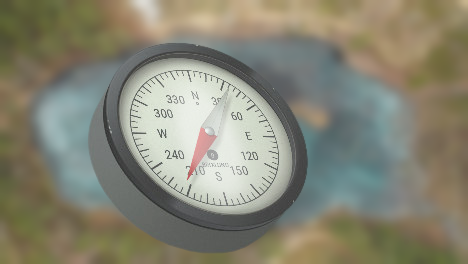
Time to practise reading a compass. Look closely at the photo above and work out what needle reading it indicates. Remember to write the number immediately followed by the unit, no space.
215°
